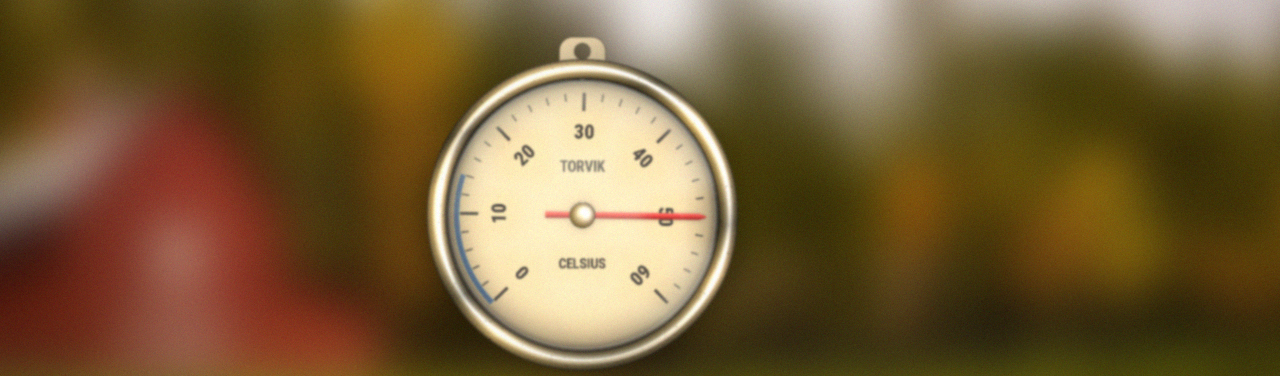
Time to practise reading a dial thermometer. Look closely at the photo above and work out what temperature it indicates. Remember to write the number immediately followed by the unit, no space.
50°C
